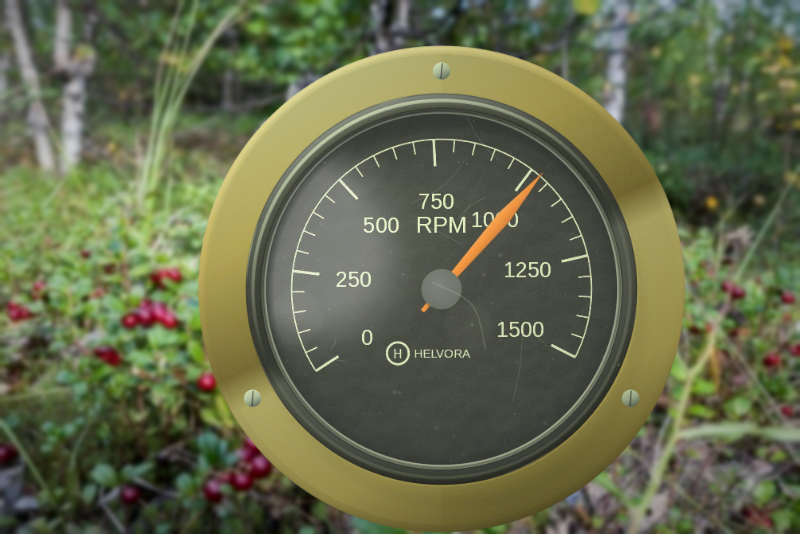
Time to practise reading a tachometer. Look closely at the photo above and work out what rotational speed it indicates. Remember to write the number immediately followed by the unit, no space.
1025rpm
